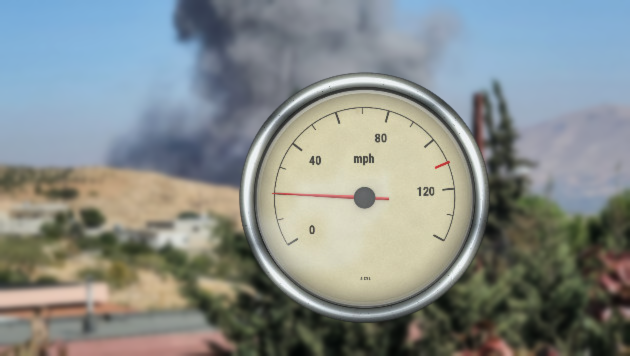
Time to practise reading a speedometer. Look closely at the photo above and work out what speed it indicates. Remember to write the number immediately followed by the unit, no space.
20mph
